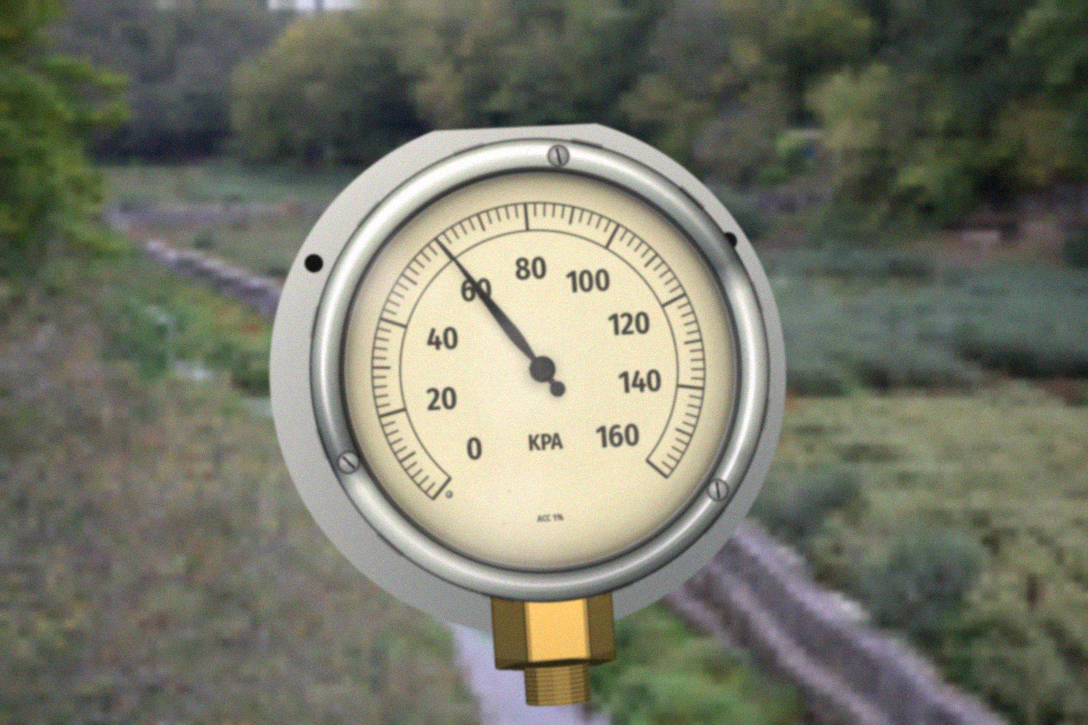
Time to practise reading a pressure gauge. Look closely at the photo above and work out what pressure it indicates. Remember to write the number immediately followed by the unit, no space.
60kPa
